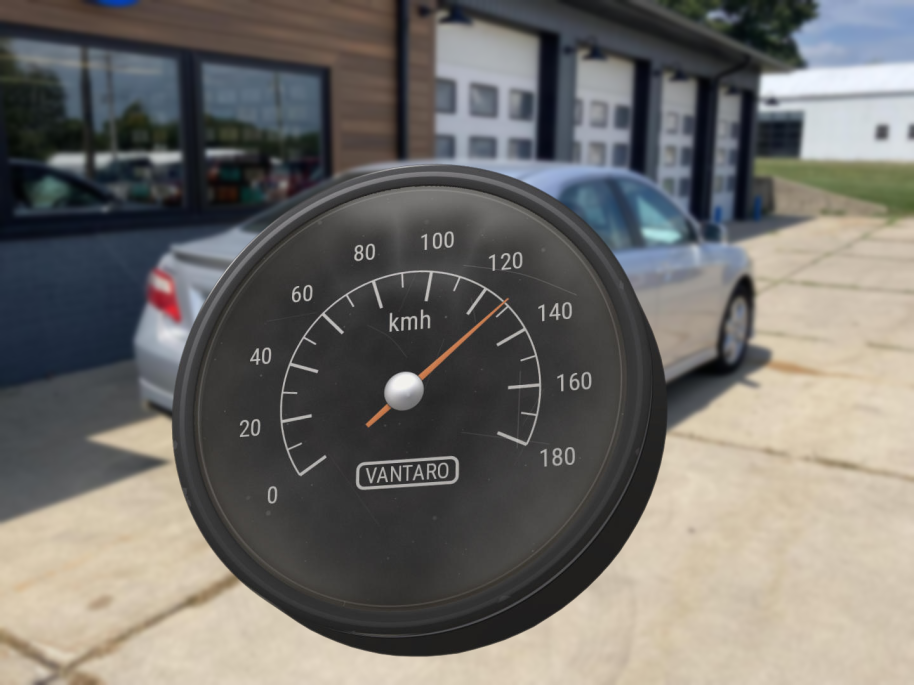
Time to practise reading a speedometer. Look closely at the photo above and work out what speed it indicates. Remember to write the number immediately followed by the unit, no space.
130km/h
